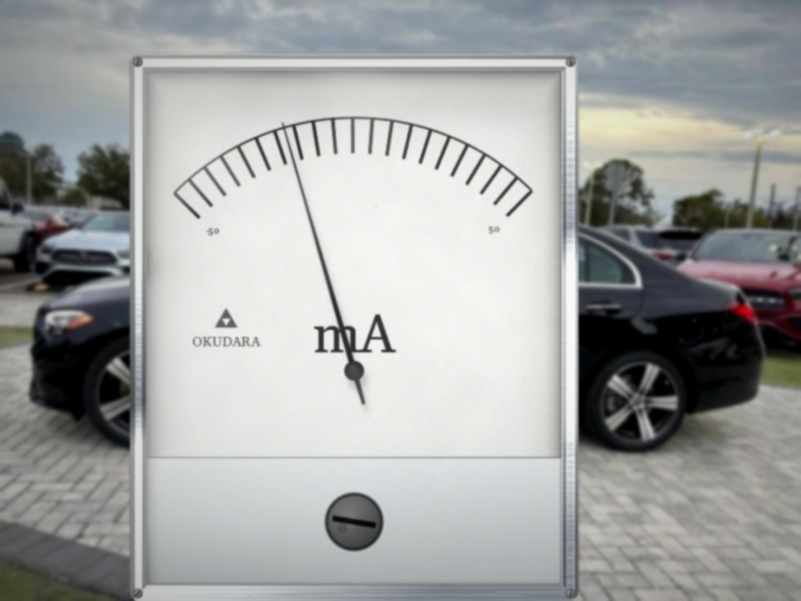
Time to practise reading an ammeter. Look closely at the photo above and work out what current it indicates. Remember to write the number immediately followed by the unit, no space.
-17.5mA
